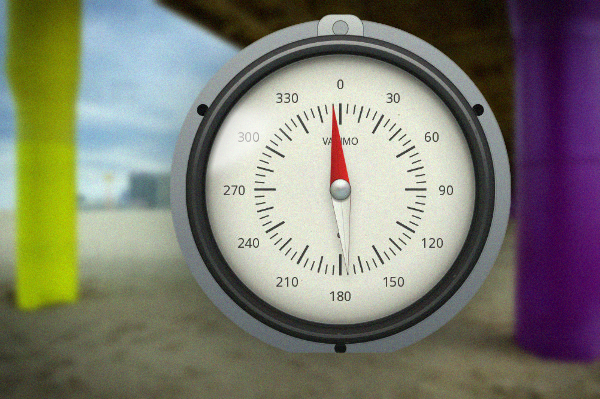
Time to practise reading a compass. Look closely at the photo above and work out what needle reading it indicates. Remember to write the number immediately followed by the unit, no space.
355°
